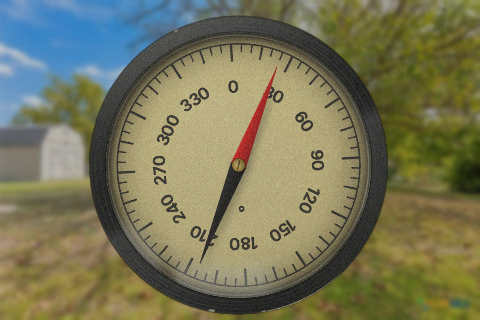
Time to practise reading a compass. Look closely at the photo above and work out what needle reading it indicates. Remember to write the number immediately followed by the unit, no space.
25°
